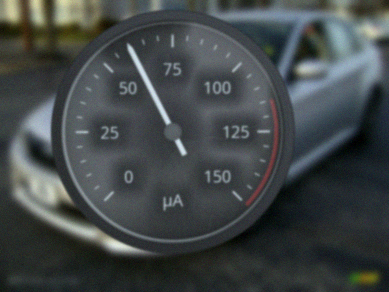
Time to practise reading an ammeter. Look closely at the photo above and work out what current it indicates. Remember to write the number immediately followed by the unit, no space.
60µA
